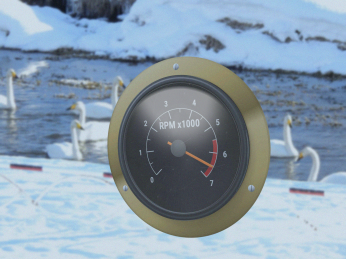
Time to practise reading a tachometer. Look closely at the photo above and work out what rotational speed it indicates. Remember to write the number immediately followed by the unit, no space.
6500rpm
